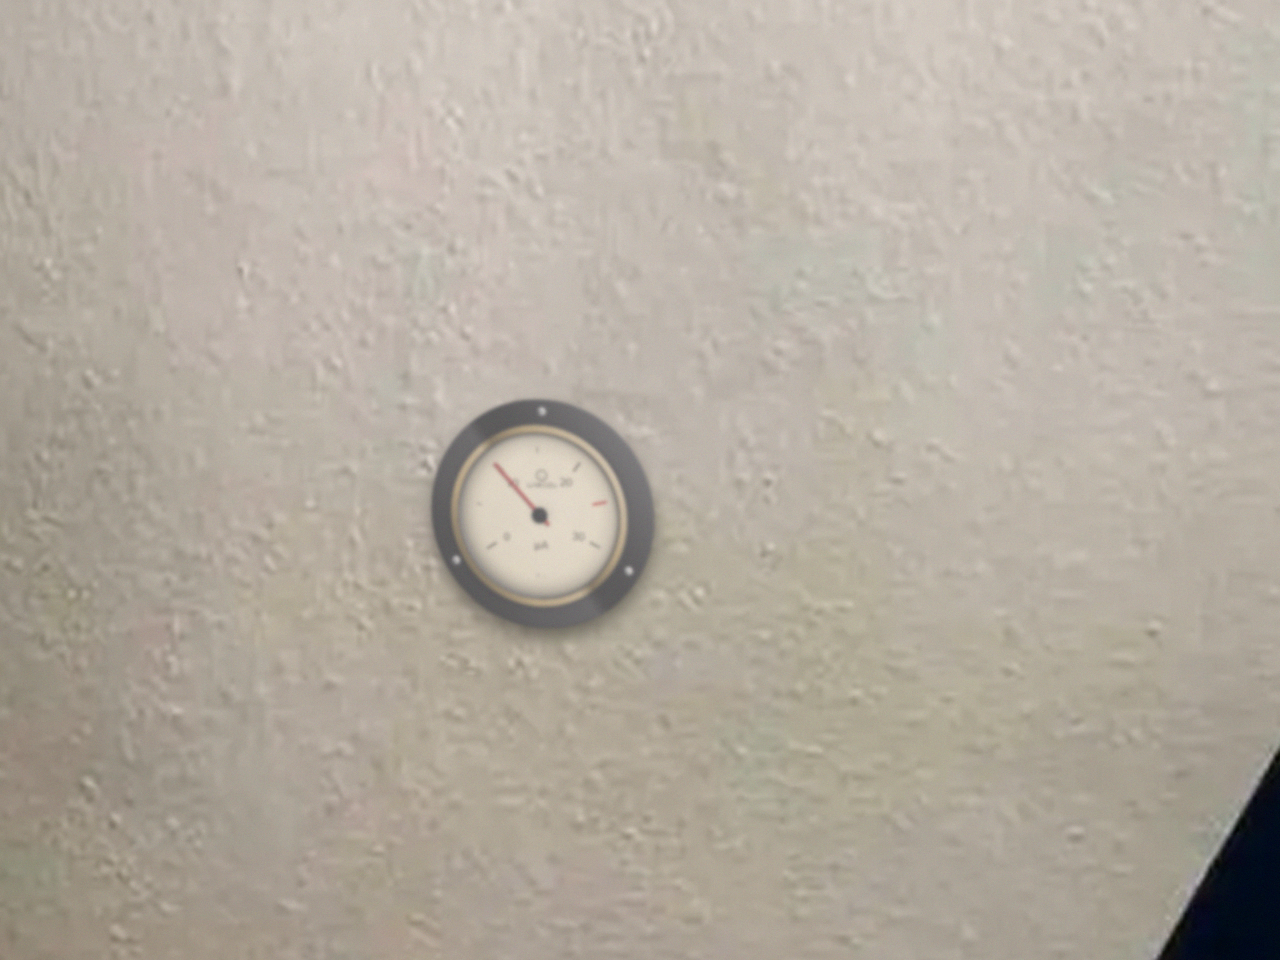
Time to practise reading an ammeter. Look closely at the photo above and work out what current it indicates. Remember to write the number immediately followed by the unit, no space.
10µA
